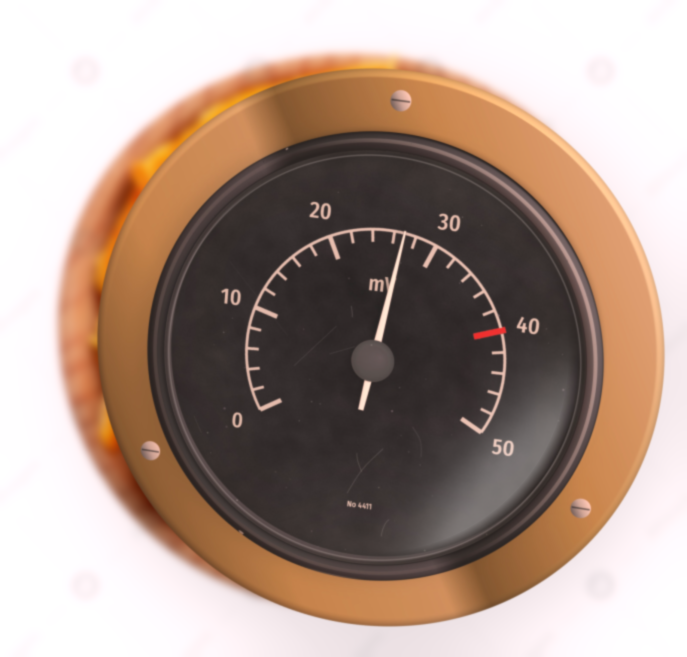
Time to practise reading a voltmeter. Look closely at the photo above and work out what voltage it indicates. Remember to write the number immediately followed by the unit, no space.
27mV
